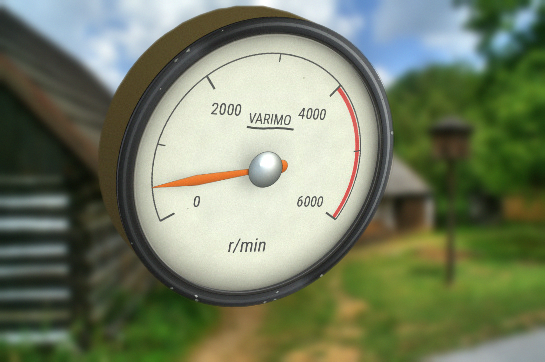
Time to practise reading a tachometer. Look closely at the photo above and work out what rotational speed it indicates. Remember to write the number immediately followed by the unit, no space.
500rpm
